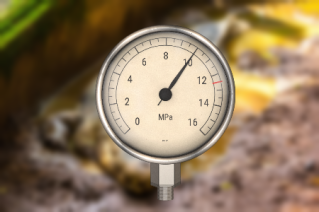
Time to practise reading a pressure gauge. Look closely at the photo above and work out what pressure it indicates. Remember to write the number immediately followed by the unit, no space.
10MPa
